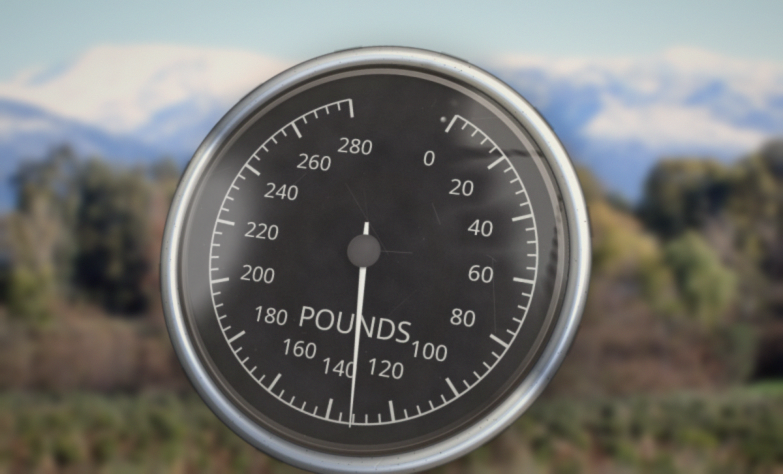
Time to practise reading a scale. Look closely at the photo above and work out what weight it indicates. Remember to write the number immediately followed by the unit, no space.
132lb
